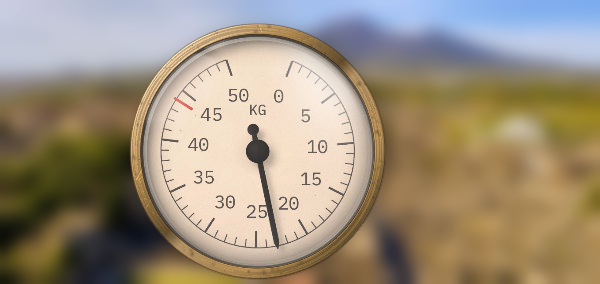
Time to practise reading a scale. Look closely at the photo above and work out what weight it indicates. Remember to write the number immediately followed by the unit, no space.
23kg
